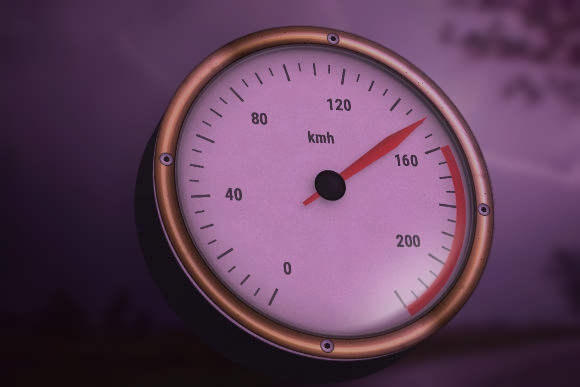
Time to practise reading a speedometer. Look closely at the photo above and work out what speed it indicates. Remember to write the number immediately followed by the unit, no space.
150km/h
